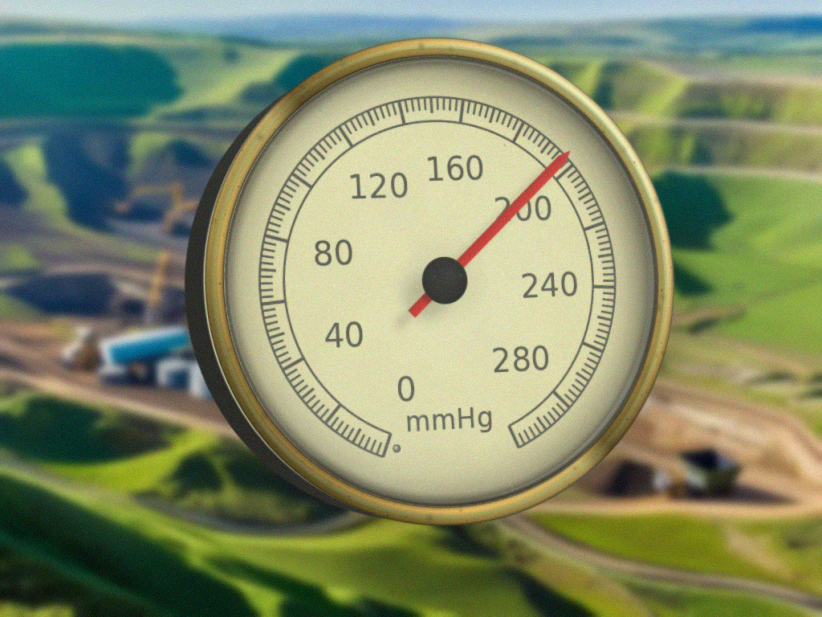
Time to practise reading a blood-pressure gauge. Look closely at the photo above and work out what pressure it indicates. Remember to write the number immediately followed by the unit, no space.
196mmHg
